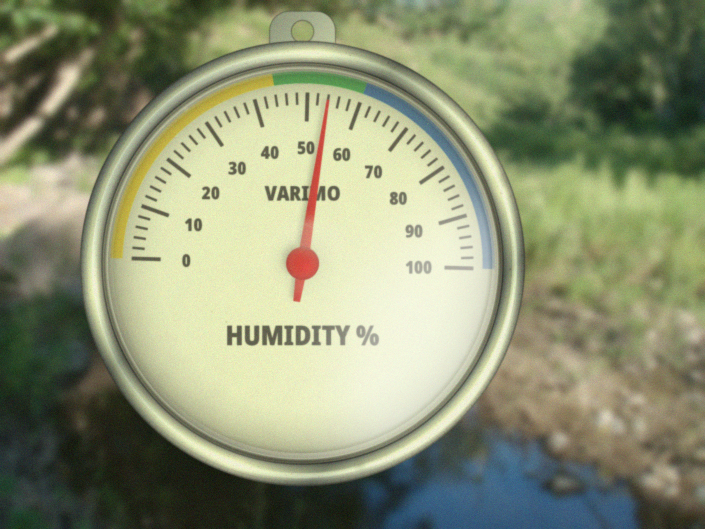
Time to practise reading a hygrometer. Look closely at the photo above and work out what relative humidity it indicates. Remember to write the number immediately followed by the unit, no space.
54%
